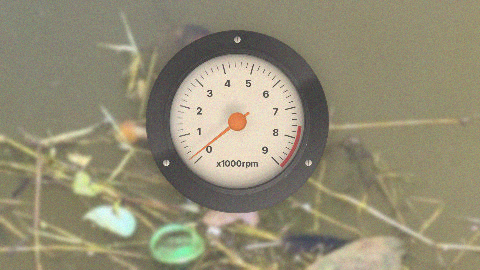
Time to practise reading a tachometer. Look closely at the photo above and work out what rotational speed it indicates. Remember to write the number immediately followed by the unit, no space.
200rpm
